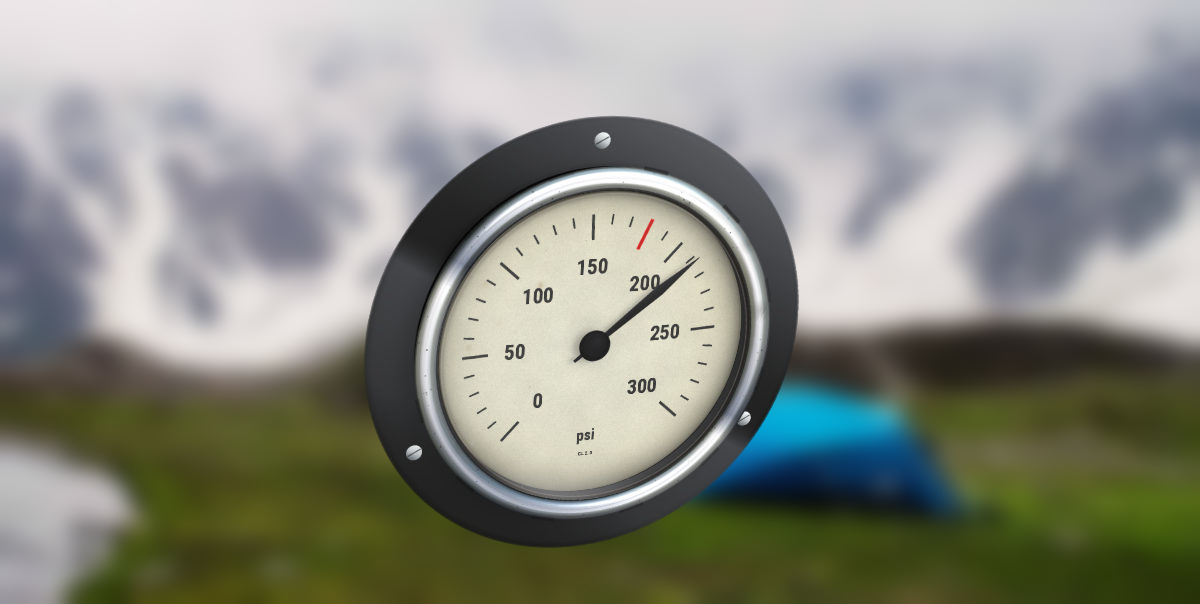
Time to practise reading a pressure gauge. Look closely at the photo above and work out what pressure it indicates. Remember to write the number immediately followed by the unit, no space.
210psi
